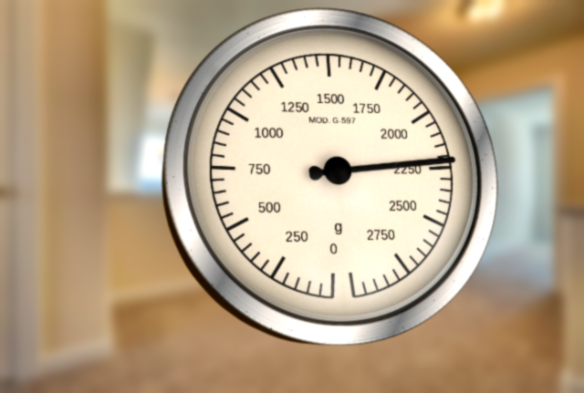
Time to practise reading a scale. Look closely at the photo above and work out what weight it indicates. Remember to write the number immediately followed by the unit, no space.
2225g
